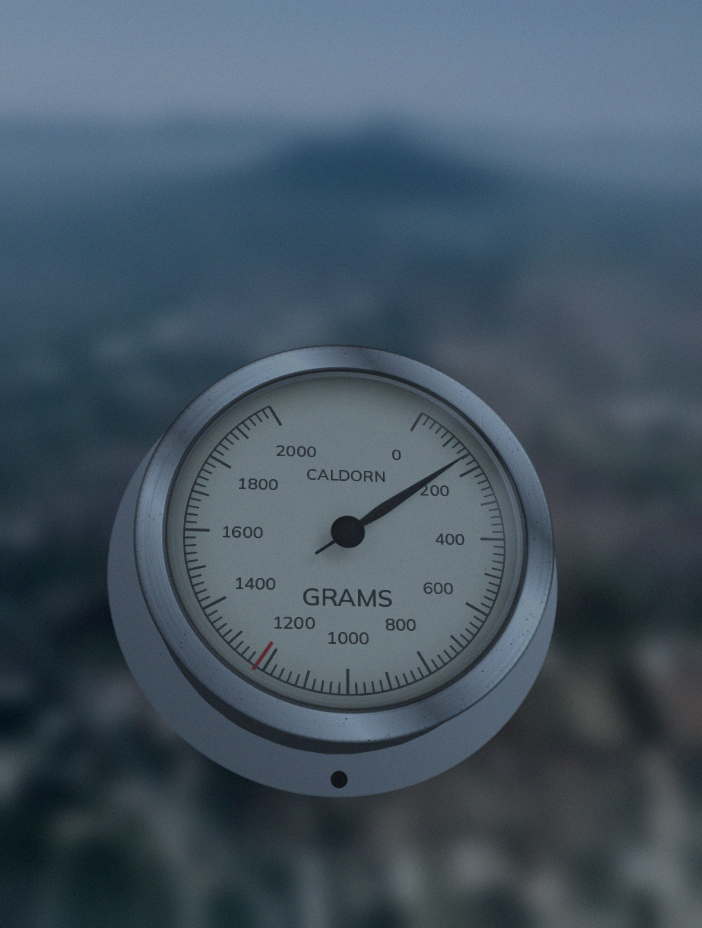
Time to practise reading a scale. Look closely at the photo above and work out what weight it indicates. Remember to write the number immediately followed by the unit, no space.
160g
